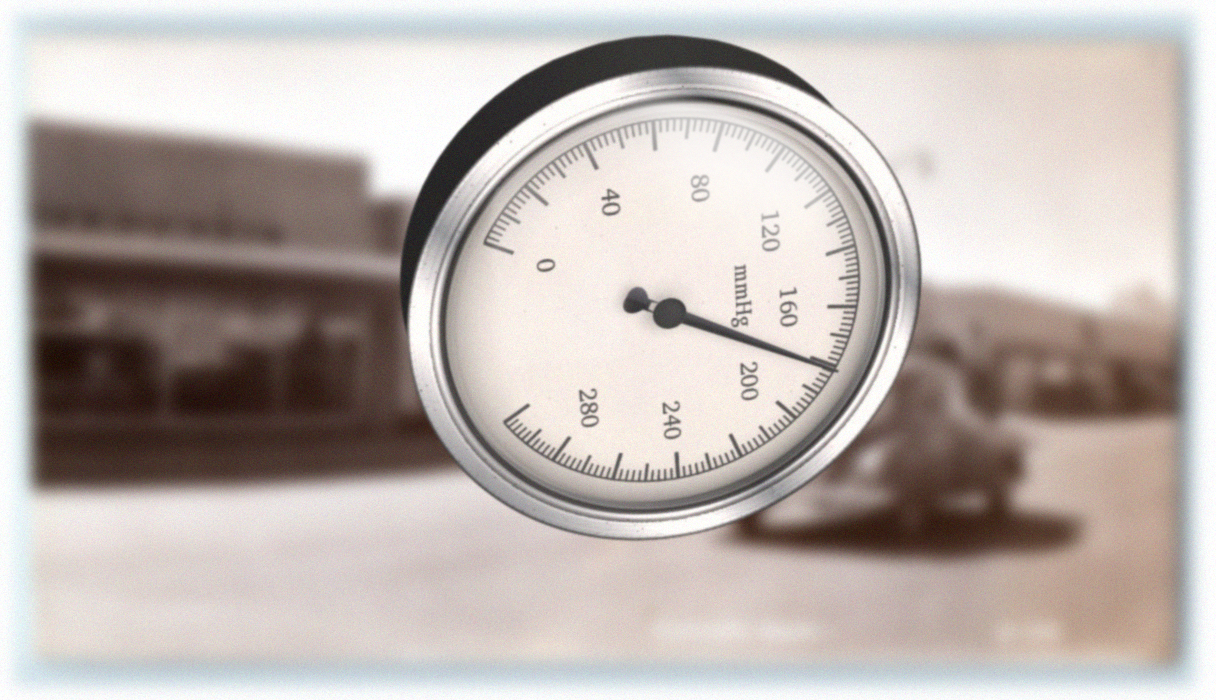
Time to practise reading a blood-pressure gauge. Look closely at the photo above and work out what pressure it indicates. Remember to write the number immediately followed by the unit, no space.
180mmHg
